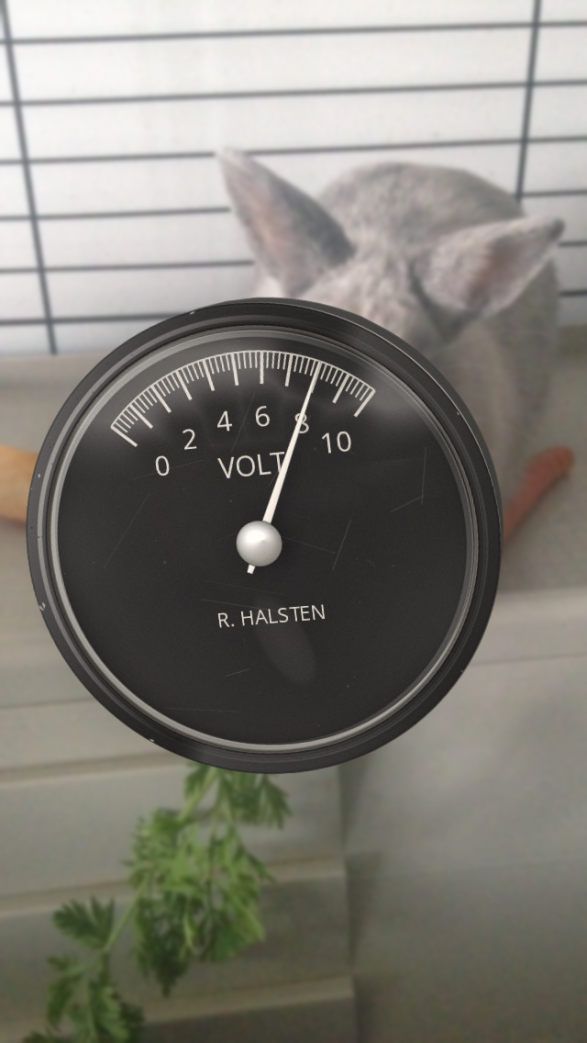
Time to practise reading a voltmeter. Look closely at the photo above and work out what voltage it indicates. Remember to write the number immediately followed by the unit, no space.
8V
